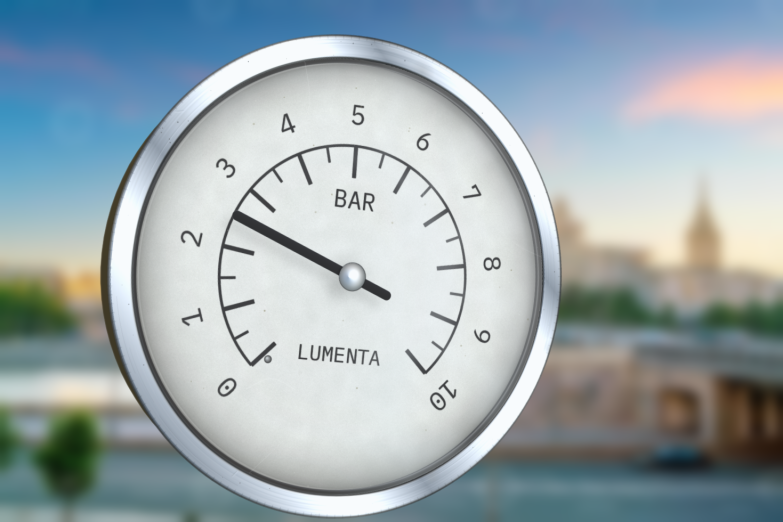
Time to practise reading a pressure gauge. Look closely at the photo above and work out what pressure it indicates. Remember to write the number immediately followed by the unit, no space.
2.5bar
